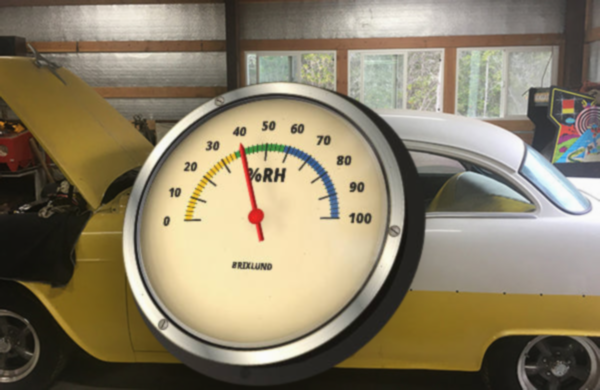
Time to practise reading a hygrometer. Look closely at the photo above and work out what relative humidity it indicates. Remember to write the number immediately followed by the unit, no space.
40%
